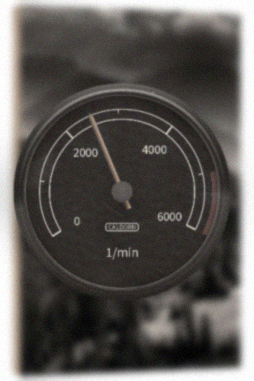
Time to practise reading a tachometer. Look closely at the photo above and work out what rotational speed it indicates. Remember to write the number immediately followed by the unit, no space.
2500rpm
